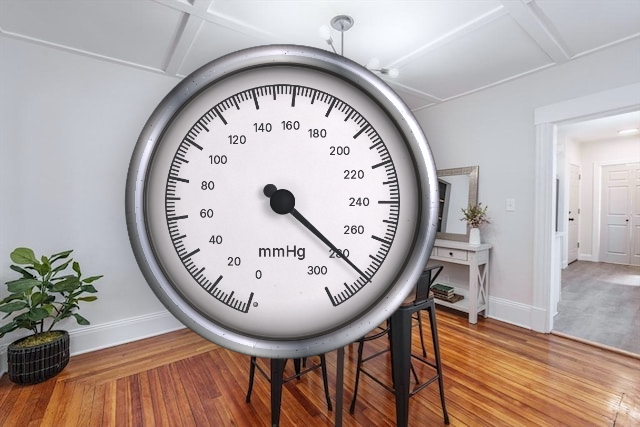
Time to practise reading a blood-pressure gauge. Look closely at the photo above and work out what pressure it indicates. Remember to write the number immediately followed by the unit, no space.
280mmHg
